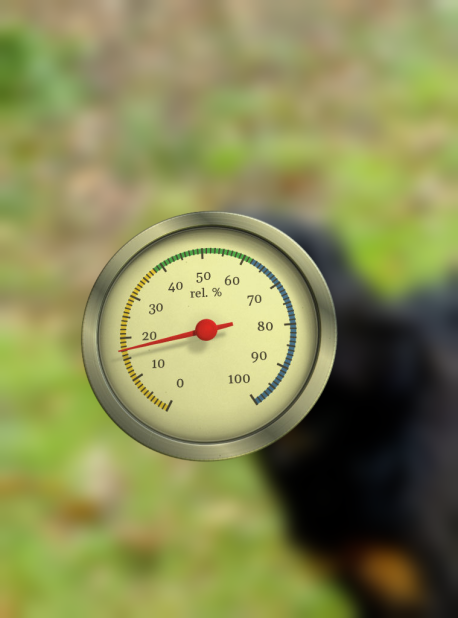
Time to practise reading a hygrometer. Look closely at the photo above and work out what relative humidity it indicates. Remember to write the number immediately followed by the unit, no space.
17%
